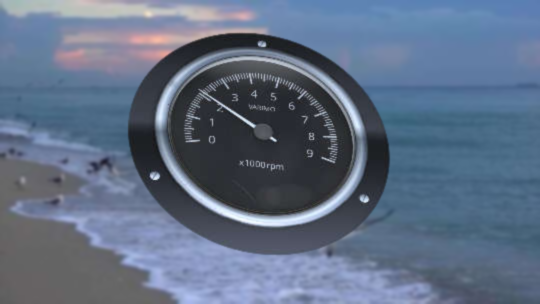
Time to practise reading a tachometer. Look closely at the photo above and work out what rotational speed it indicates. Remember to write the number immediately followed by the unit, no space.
2000rpm
